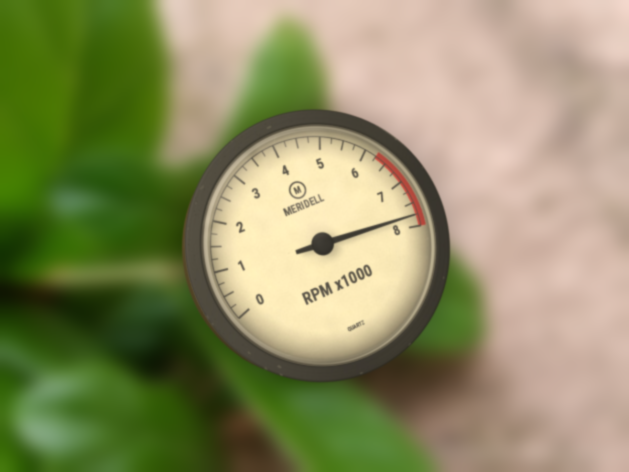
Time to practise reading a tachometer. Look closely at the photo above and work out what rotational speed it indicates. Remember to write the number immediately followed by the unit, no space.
7750rpm
